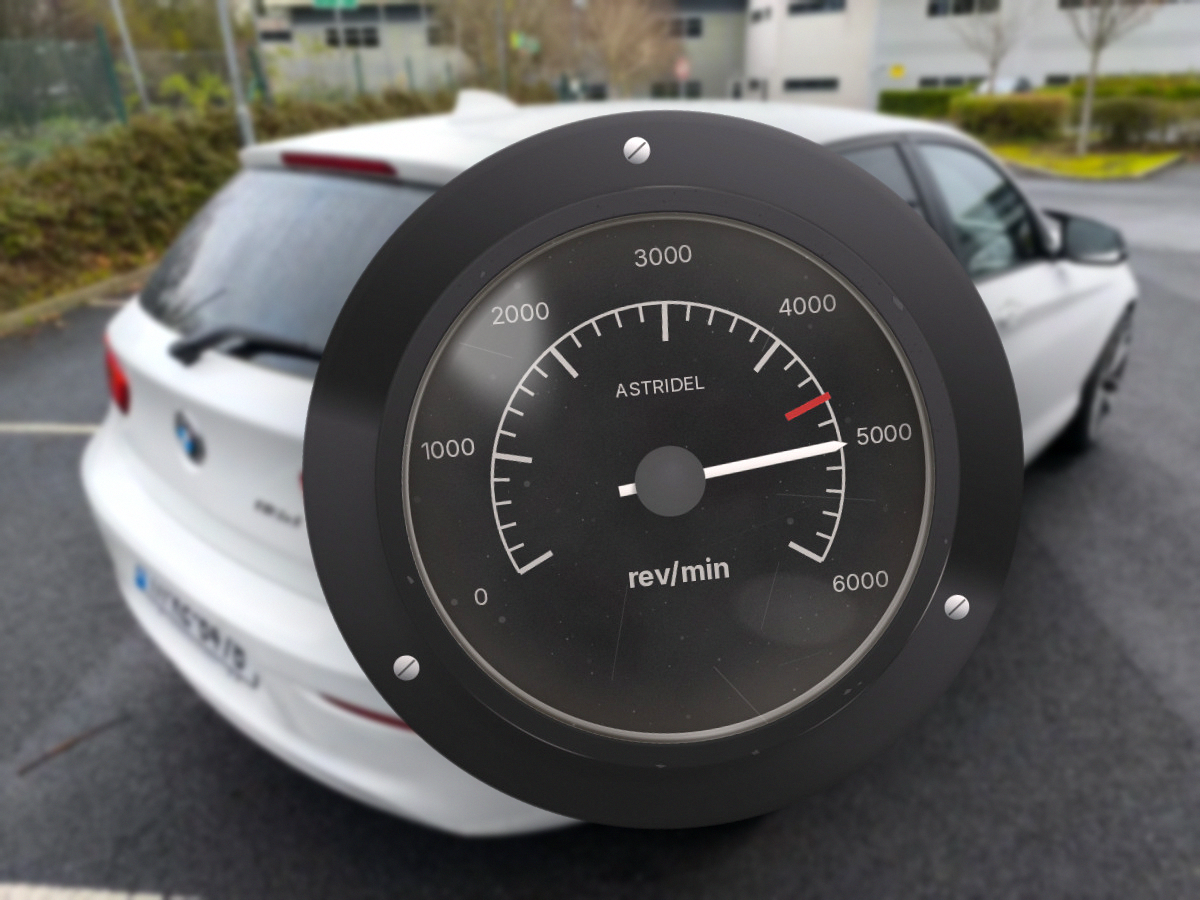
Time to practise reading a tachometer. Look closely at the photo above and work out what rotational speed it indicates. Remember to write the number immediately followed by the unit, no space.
5000rpm
